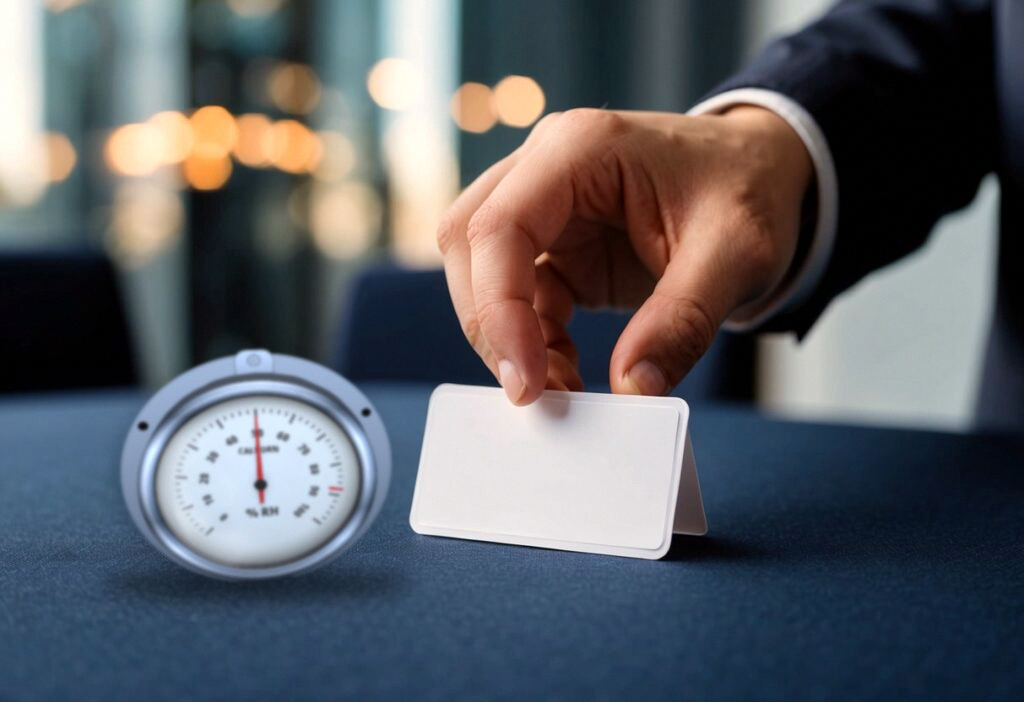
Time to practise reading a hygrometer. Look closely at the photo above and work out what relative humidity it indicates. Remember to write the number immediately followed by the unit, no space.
50%
